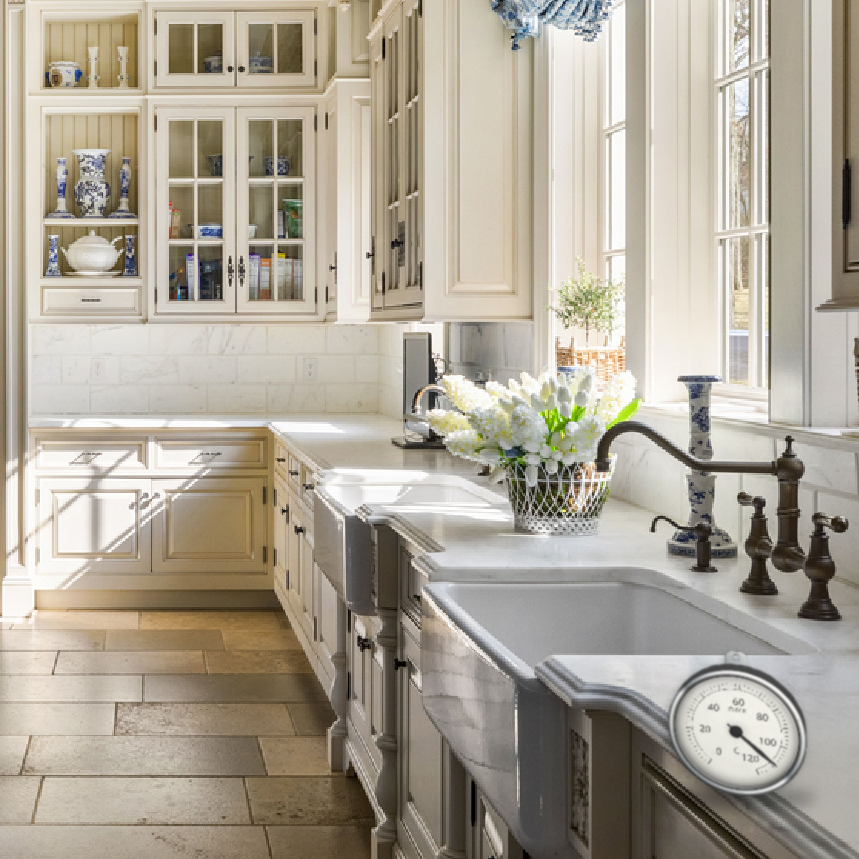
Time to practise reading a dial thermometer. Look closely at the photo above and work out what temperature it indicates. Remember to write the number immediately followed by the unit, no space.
110°C
